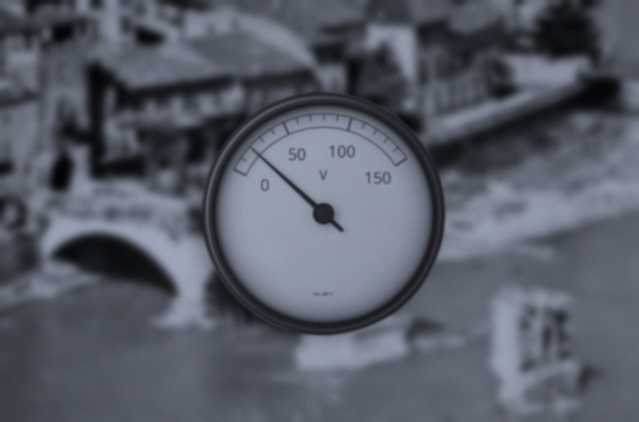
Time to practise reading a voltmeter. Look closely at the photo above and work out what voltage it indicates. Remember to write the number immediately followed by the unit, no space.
20V
